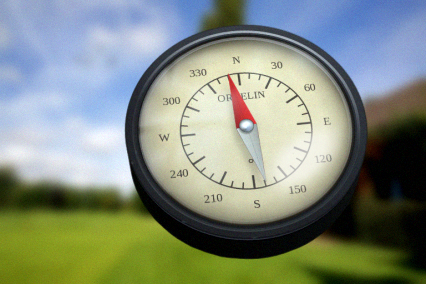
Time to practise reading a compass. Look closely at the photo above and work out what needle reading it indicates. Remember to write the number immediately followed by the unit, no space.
350°
